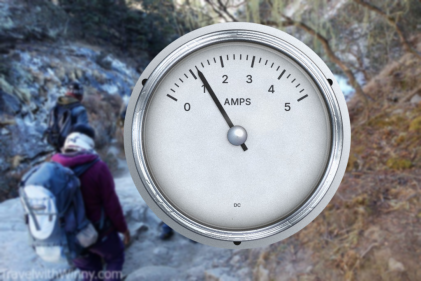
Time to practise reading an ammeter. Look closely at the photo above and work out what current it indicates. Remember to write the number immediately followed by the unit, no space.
1.2A
